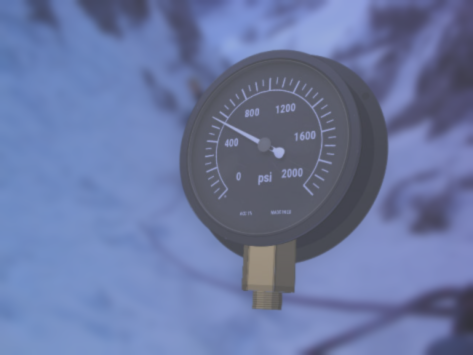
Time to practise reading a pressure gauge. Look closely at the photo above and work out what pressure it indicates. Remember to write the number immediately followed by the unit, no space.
550psi
